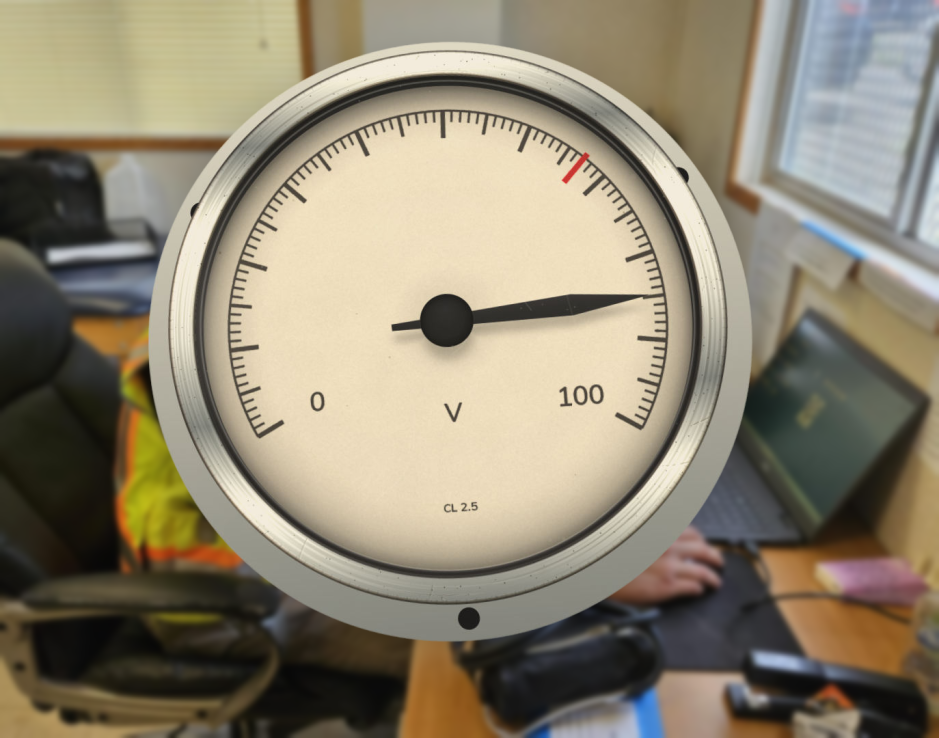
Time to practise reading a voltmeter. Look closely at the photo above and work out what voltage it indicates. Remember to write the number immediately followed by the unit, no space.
85V
